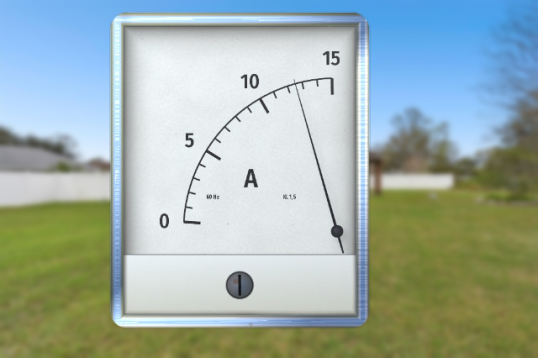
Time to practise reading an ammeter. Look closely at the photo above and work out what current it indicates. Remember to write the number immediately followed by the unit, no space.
12.5A
